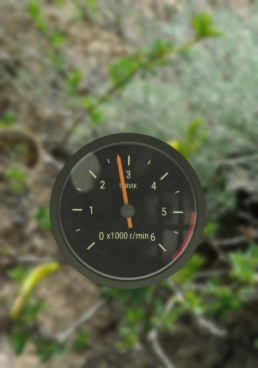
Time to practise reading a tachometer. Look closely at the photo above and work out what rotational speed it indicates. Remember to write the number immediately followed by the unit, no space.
2750rpm
